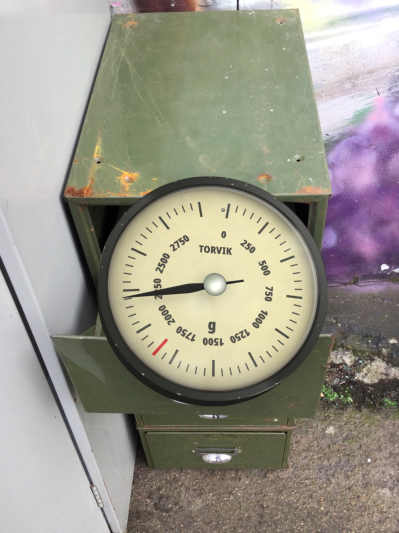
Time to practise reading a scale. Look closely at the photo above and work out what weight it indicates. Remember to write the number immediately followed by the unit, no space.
2200g
